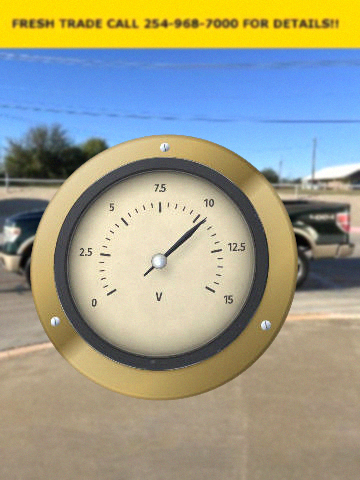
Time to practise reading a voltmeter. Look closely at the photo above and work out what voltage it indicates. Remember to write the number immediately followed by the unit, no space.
10.5V
